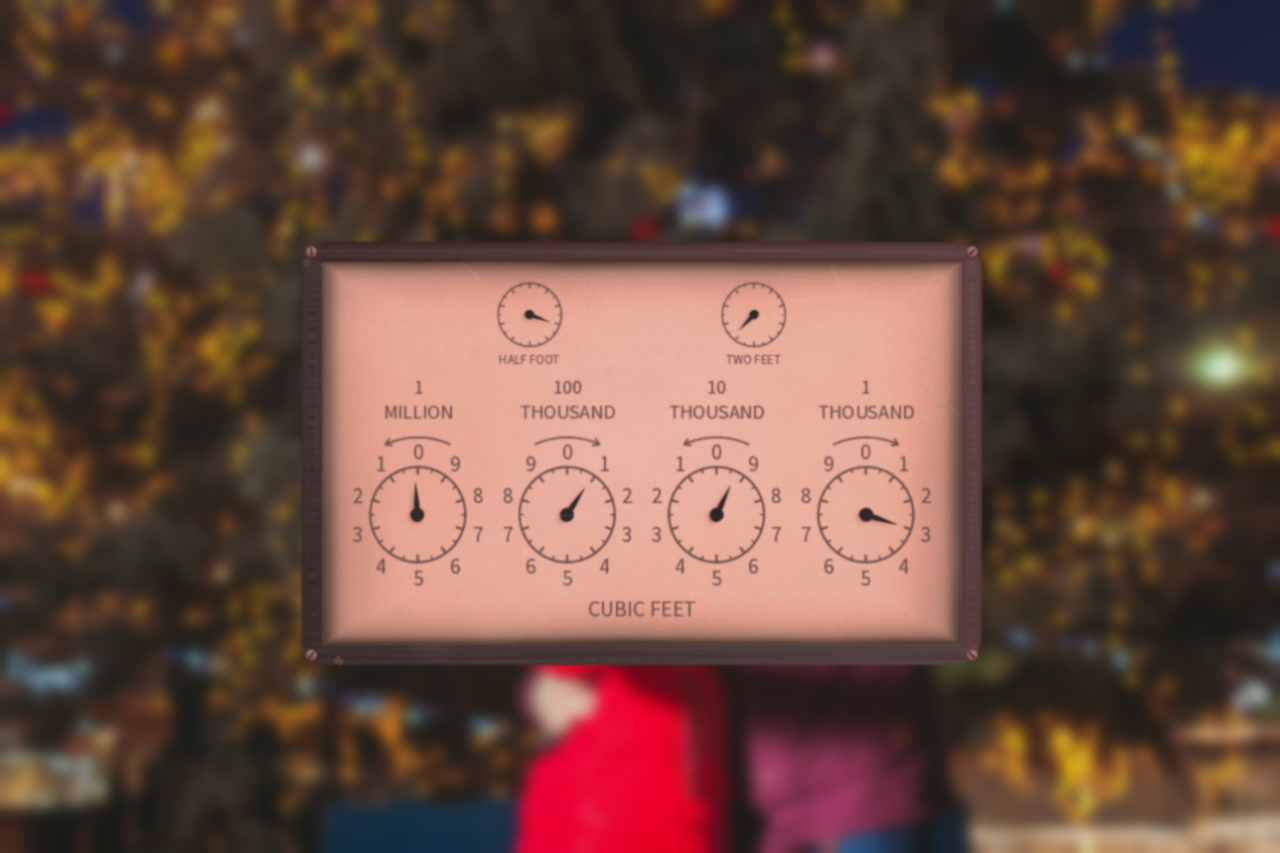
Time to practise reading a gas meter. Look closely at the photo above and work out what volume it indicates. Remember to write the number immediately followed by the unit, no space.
9300ft³
